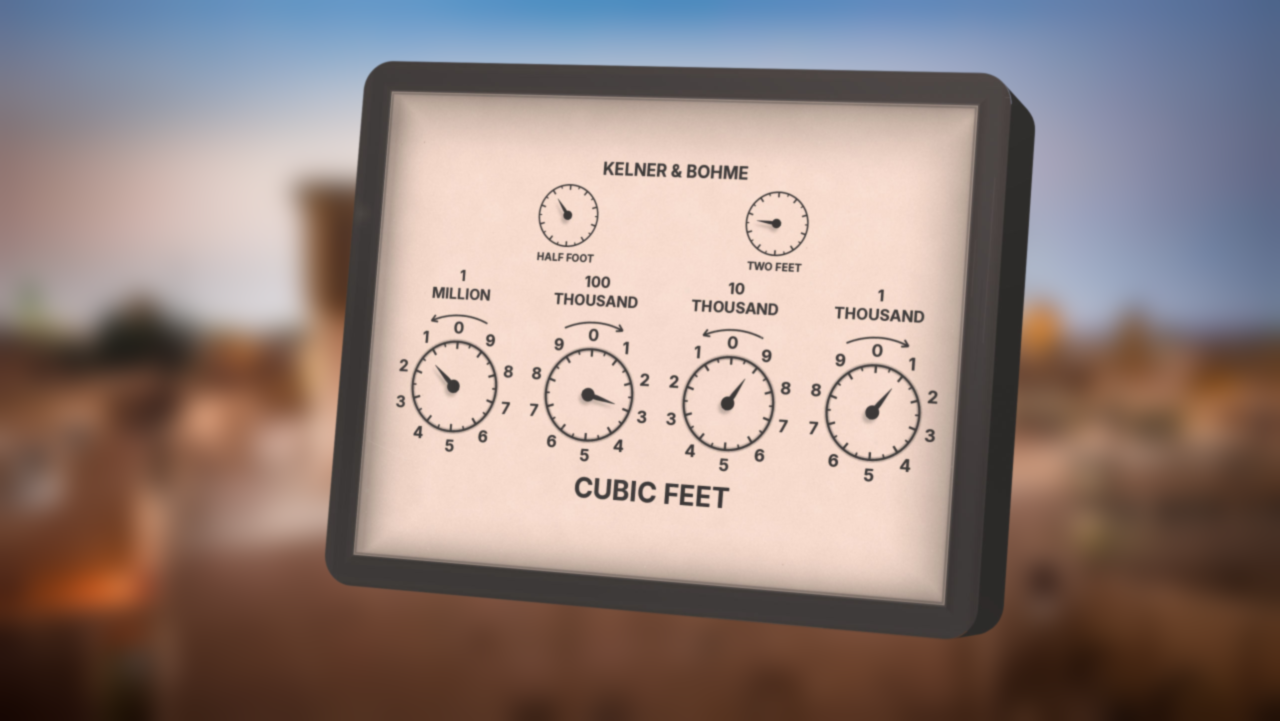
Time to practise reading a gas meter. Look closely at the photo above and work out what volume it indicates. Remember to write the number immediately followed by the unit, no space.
129100ft³
